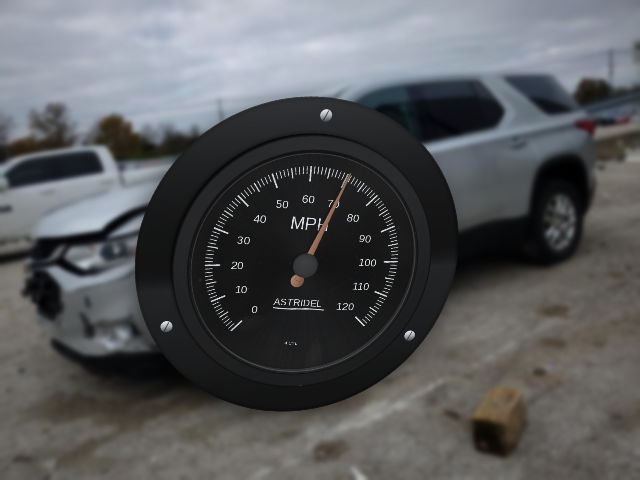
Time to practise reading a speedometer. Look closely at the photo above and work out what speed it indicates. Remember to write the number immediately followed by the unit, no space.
70mph
